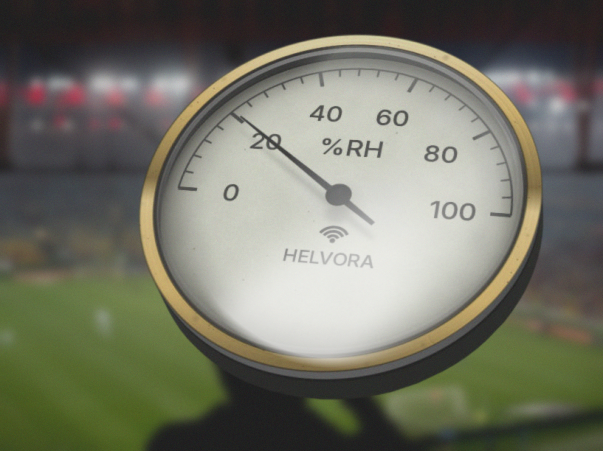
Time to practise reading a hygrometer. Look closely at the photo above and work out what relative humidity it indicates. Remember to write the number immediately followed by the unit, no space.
20%
